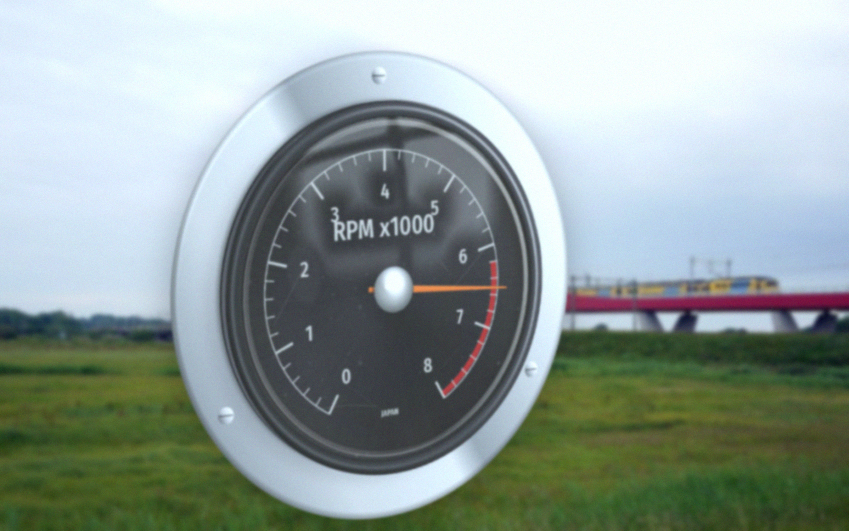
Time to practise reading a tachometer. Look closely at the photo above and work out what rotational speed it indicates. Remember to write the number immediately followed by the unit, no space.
6500rpm
